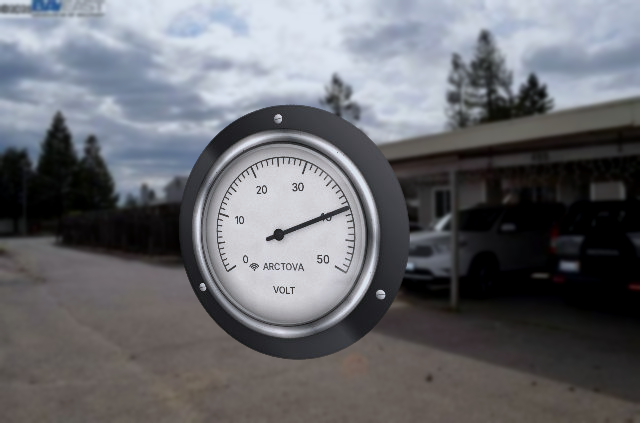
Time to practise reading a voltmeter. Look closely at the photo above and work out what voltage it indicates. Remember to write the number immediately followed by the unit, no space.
40V
